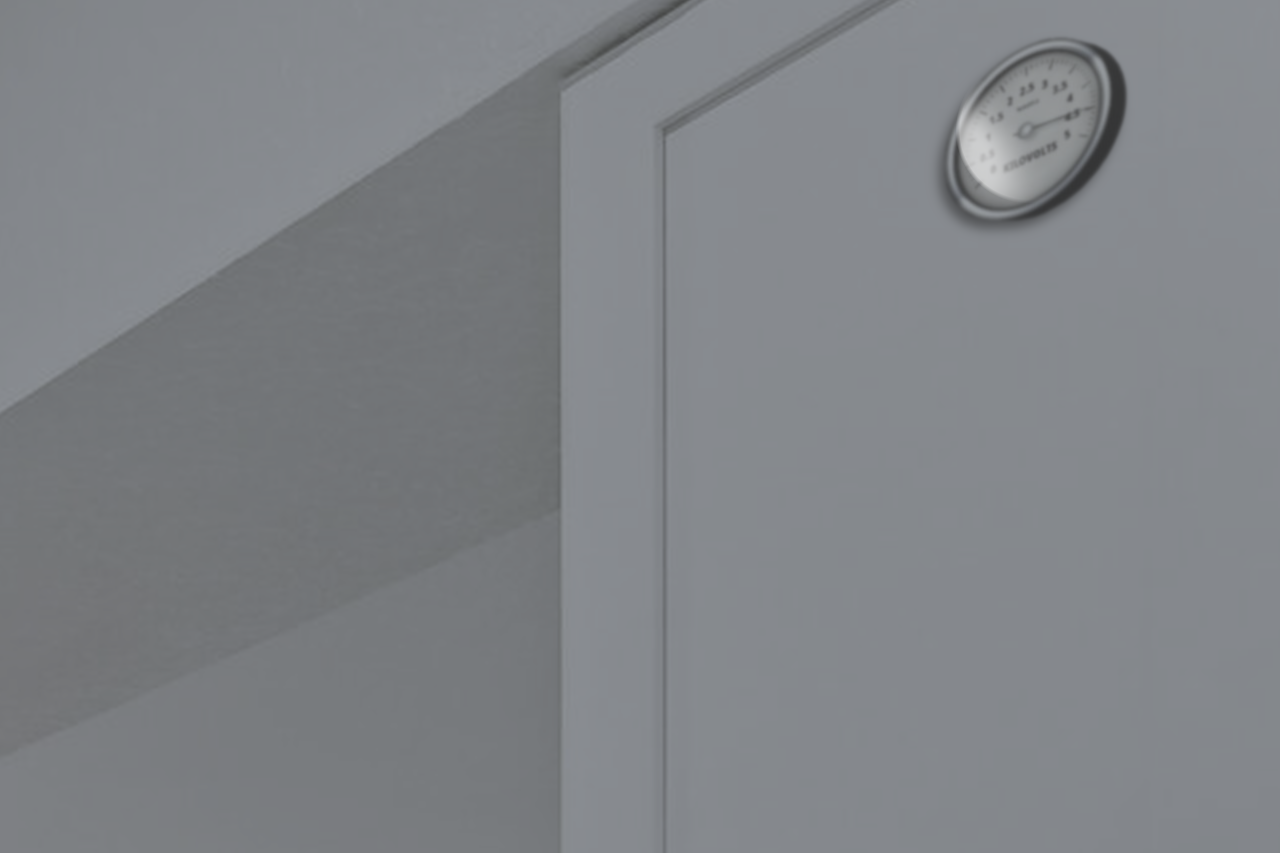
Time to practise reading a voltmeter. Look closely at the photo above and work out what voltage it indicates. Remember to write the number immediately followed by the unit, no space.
4.5kV
